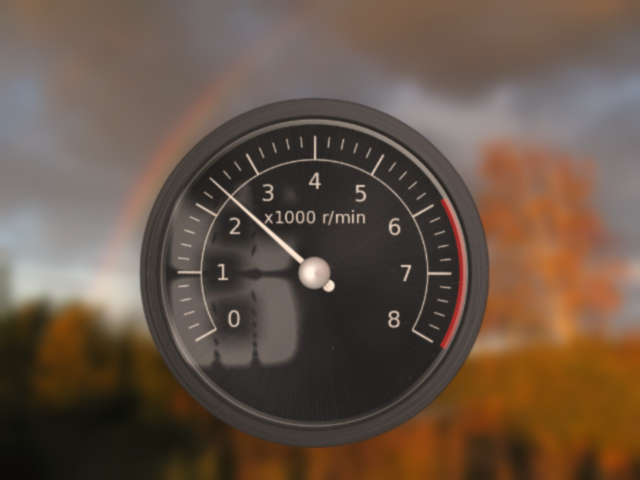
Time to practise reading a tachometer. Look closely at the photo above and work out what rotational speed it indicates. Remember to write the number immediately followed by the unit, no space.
2400rpm
